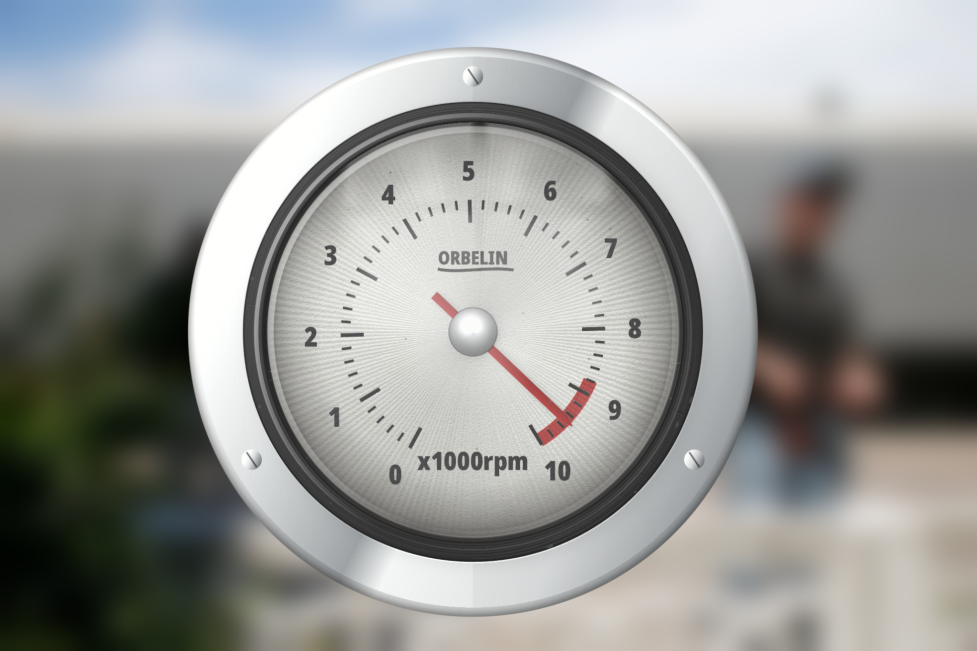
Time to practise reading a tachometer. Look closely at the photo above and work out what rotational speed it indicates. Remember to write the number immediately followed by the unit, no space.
9500rpm
